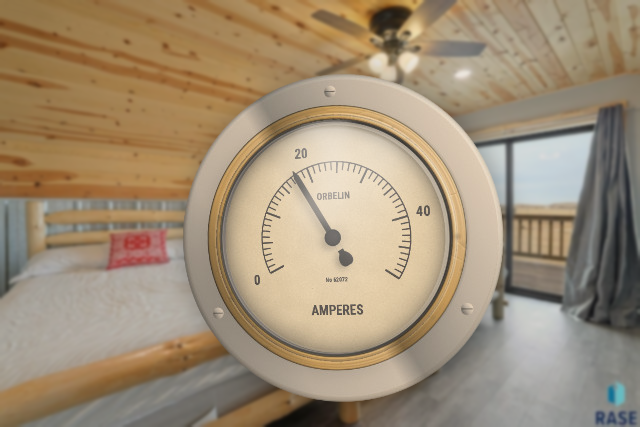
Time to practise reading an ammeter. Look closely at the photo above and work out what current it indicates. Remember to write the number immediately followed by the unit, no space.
18A
